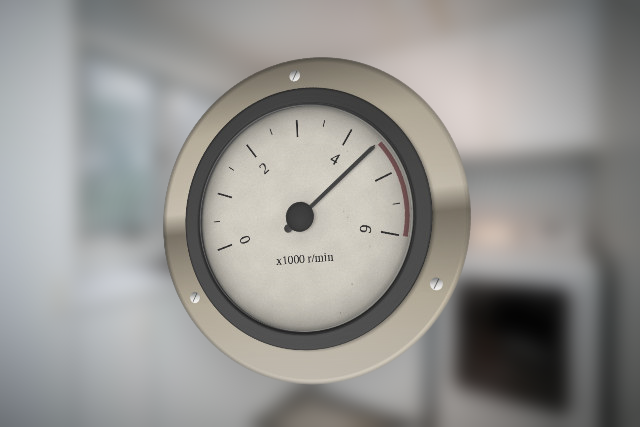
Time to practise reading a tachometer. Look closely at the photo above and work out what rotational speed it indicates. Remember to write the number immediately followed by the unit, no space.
4500rpm
